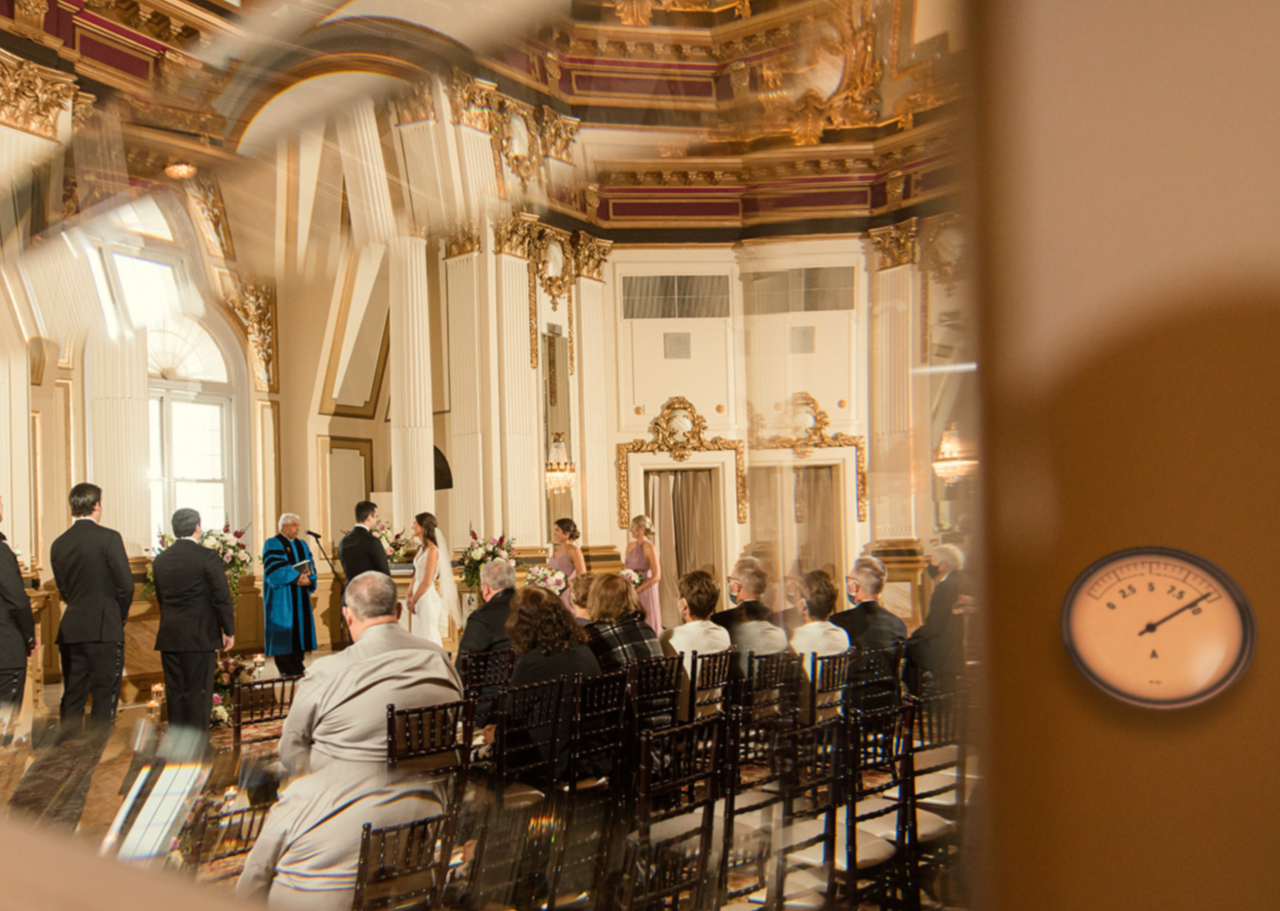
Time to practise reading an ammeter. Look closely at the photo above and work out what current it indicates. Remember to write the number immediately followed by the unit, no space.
9.5A
